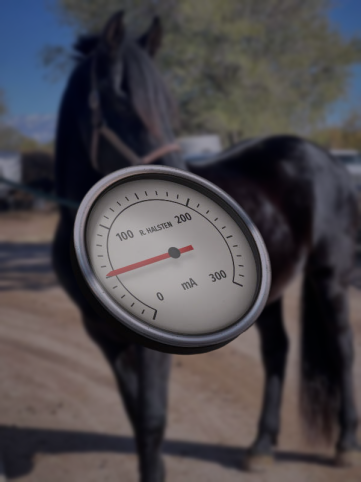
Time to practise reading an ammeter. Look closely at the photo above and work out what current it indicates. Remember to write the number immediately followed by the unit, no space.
50mA
